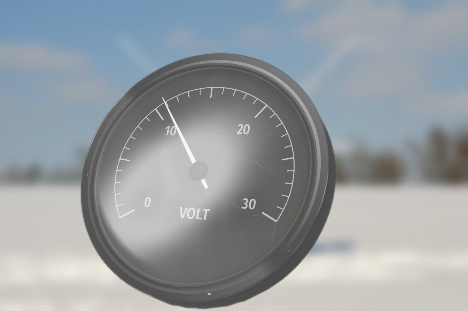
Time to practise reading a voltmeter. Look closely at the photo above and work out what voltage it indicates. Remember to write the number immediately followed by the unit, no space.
11V
